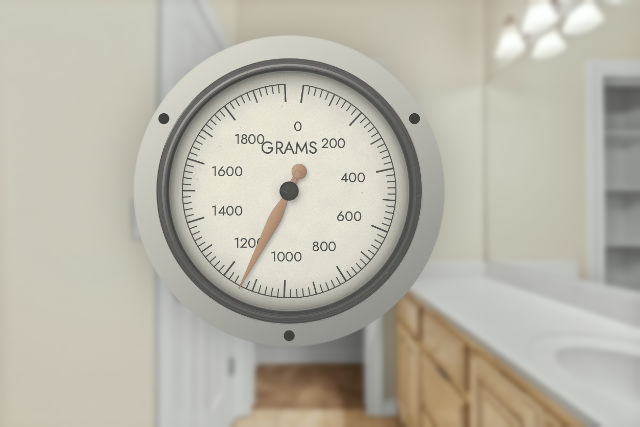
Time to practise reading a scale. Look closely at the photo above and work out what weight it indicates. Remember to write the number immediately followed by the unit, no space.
1140g
